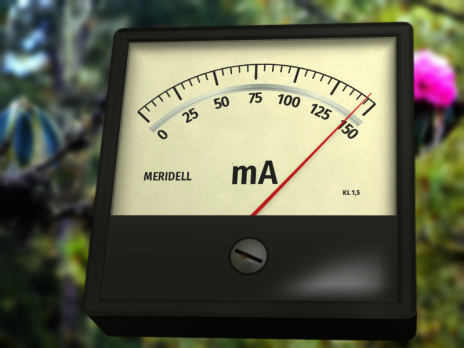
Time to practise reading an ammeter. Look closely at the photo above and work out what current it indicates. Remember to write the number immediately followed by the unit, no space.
145mA
